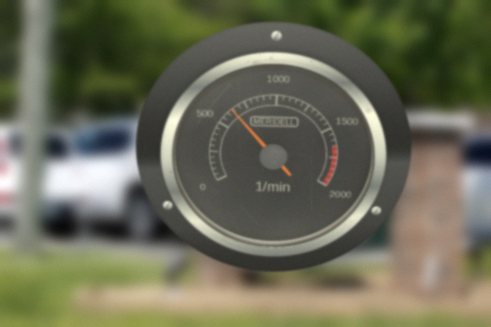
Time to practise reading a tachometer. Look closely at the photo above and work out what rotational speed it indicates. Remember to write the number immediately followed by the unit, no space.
650rpm
